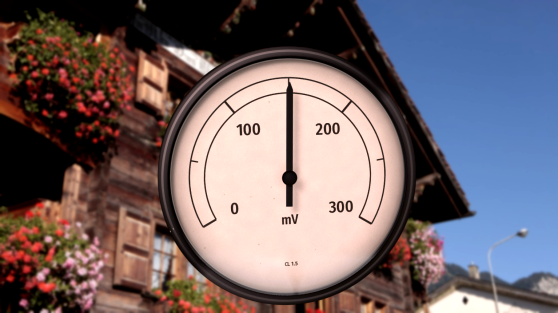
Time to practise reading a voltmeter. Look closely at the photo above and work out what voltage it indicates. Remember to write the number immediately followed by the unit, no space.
150mV
